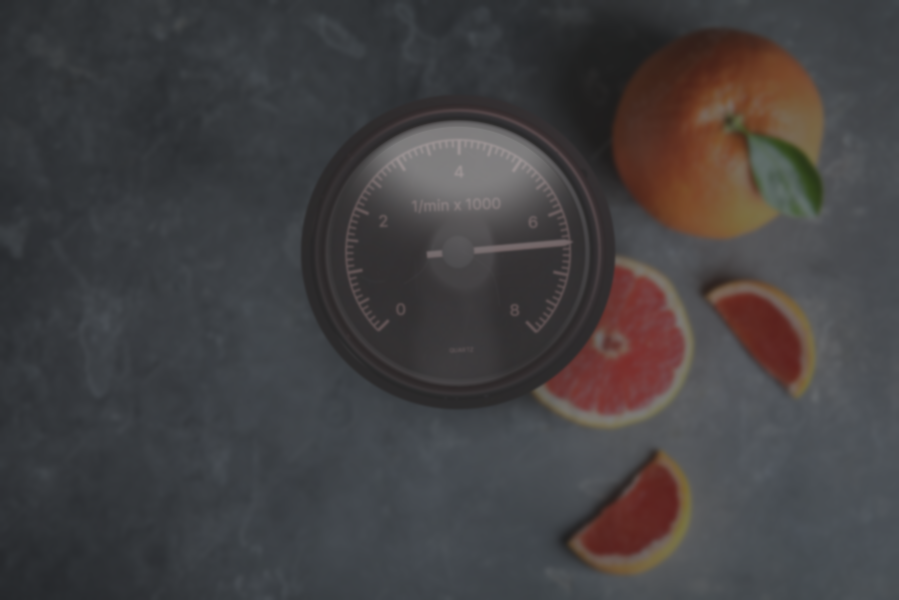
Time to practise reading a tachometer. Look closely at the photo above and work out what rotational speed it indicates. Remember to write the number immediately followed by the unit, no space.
6500rpm
